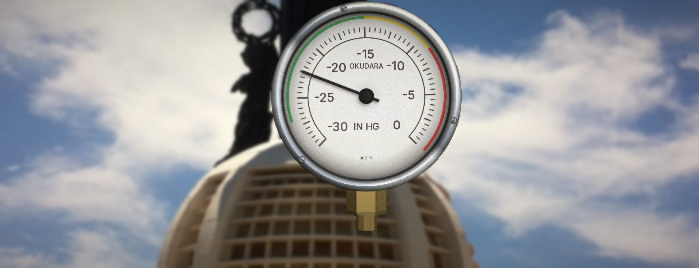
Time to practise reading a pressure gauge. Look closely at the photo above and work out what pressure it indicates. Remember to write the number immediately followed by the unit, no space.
-22.5inHg
